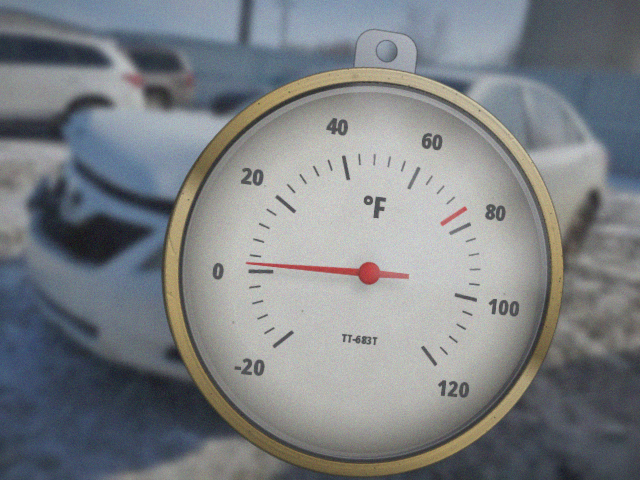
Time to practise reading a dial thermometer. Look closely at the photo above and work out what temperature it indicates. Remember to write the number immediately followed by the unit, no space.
2°F
